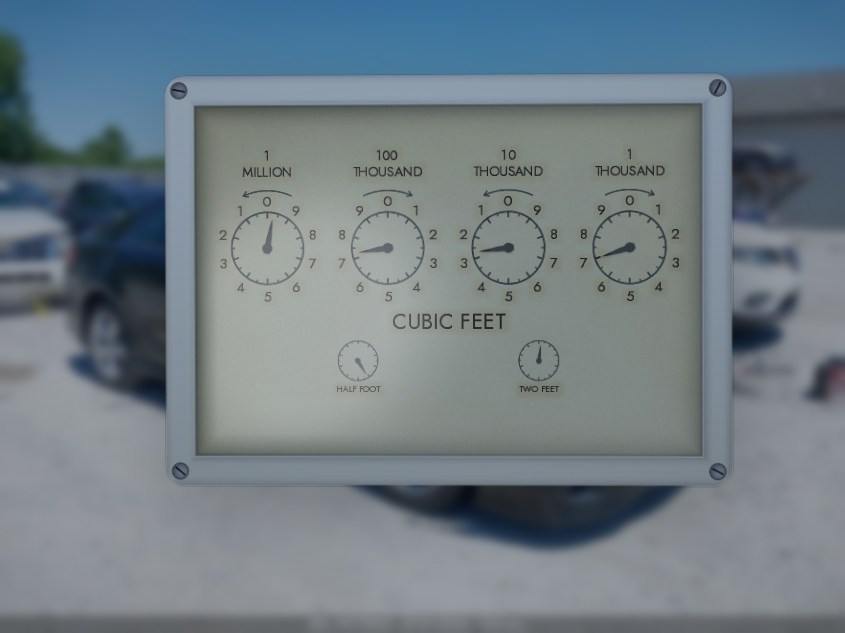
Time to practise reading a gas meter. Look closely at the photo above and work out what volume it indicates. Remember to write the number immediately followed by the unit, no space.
972700ft³
